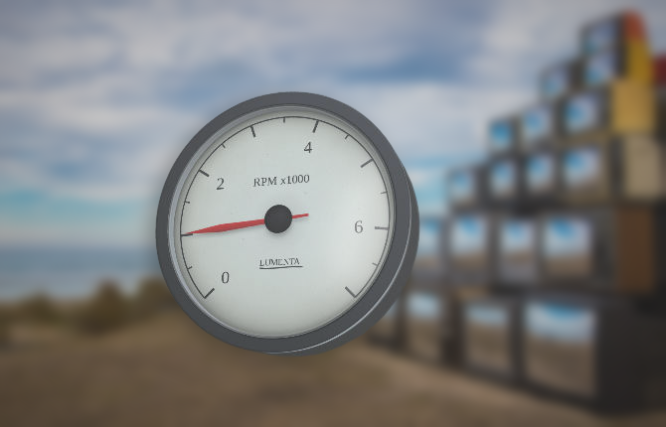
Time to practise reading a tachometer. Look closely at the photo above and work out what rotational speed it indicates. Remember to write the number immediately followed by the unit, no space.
1000rpm
